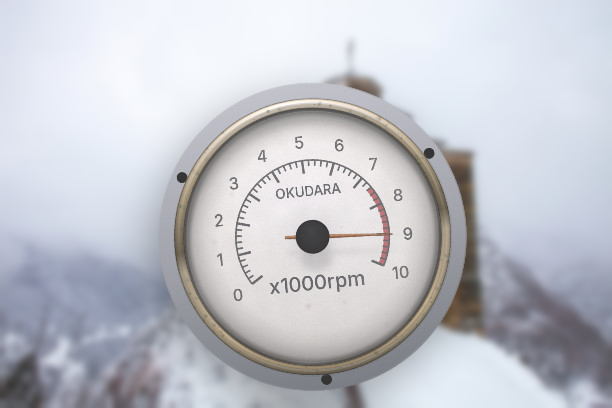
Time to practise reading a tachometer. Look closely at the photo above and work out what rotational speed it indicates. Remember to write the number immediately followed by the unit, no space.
9000rpm
